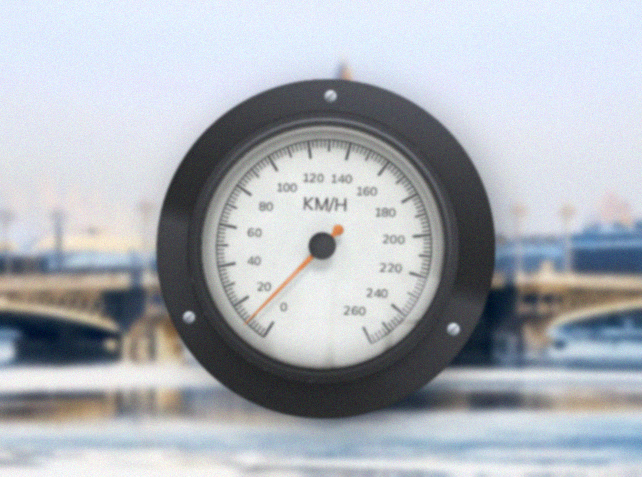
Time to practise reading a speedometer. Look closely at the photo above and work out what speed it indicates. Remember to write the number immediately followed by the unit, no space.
10km/h
